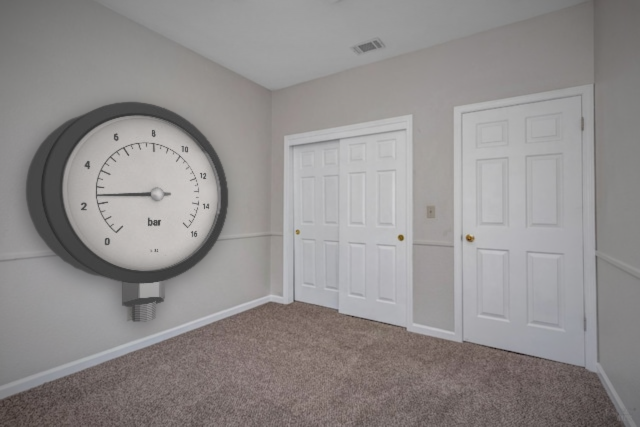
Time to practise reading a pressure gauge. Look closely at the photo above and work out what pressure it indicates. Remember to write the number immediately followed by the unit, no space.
2.5bar
